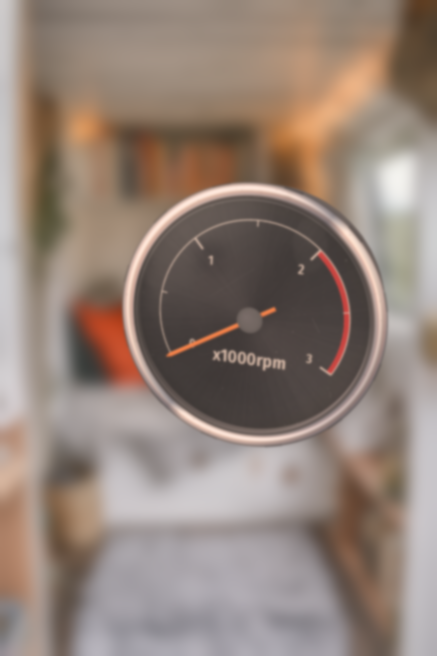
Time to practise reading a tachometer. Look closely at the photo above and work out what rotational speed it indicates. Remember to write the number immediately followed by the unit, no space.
0rpm
